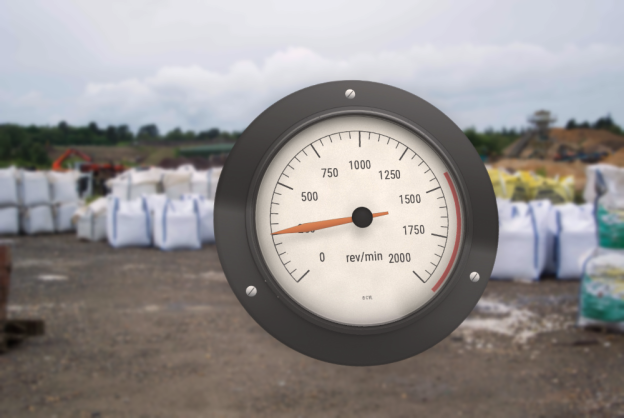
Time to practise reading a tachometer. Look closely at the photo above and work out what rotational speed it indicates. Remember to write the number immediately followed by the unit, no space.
250rpm
